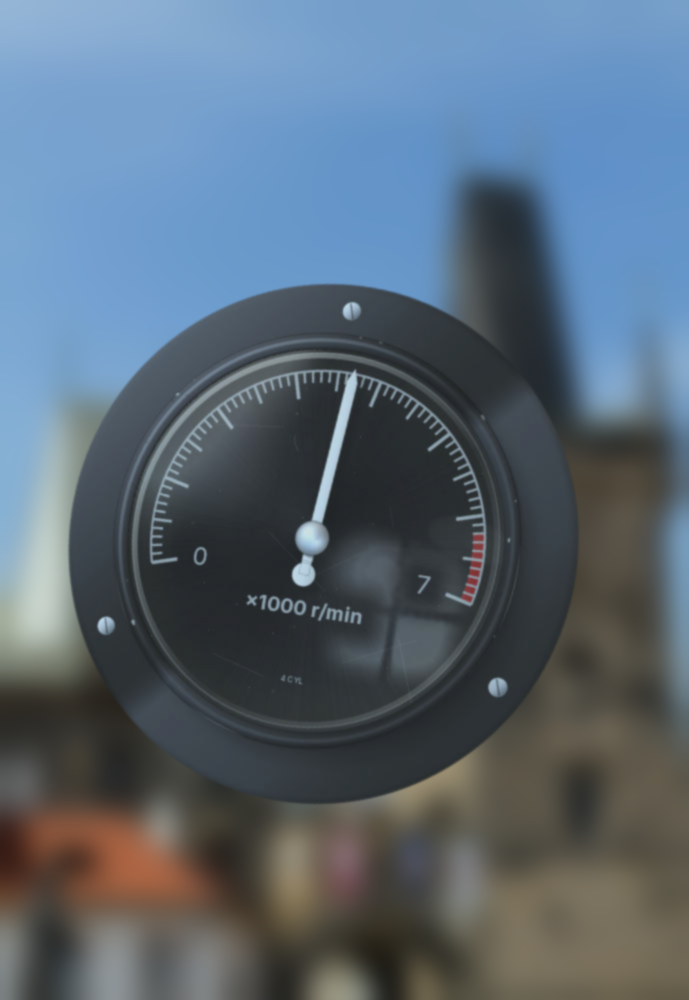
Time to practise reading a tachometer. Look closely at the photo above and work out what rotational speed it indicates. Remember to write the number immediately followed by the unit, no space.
3700rpm
